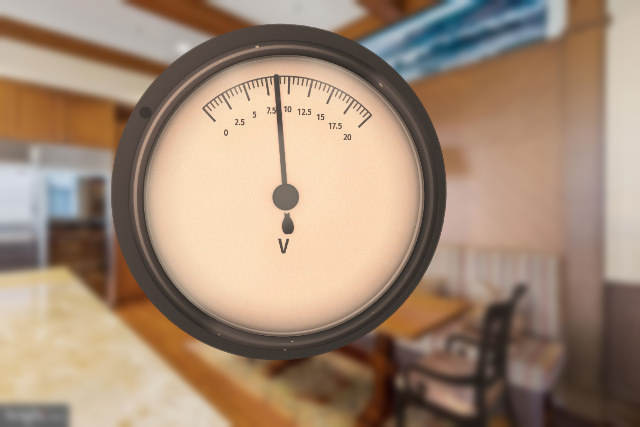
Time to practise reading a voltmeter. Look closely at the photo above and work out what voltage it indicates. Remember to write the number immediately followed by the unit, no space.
8.5V
